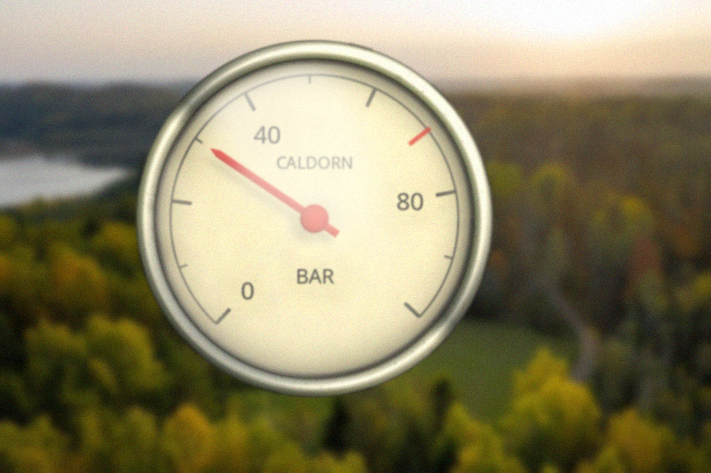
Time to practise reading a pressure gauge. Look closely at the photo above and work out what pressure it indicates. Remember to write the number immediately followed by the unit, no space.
30bar
